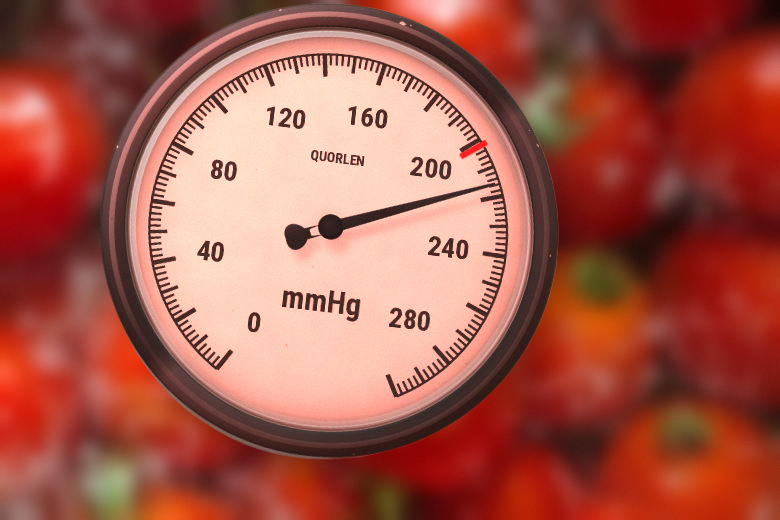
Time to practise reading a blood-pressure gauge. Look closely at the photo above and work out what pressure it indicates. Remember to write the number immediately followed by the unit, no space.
216mmHg
